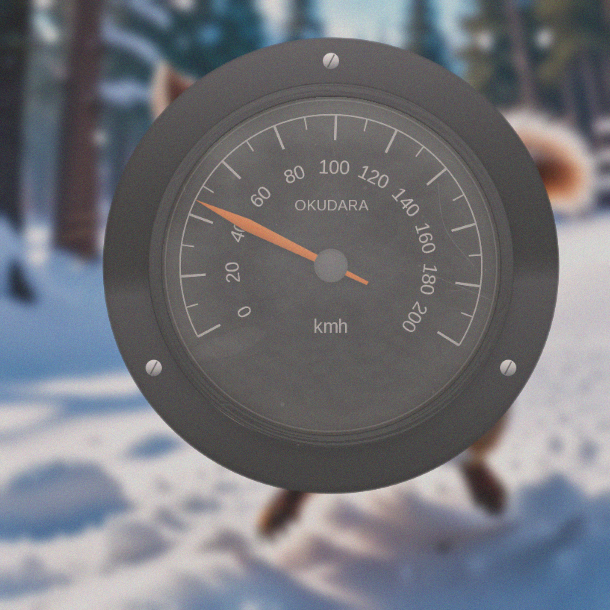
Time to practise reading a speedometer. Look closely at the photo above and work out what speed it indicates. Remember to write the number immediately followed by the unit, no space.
45km/h
